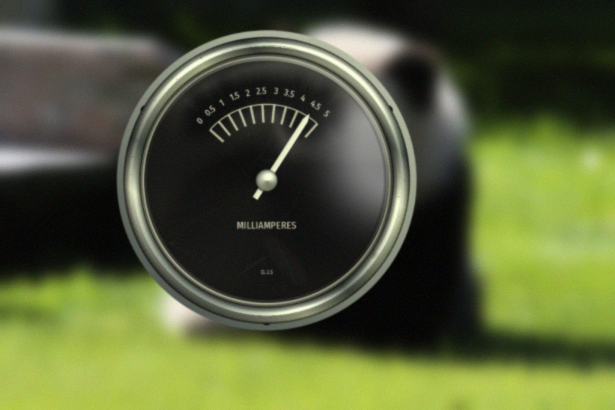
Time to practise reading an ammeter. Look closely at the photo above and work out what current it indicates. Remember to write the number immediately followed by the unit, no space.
4.5mA
